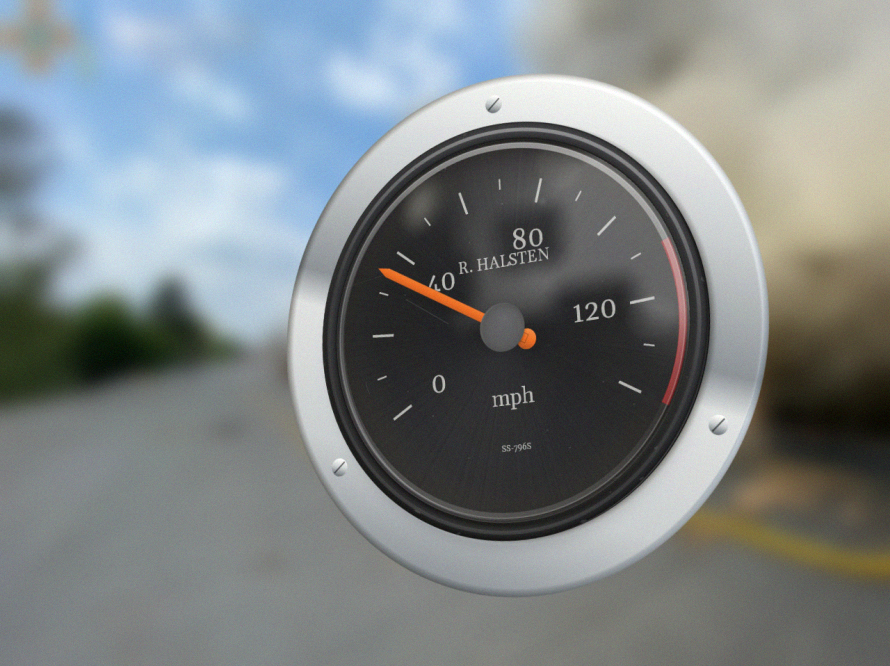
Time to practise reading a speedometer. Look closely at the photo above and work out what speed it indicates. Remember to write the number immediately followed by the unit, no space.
35mph
